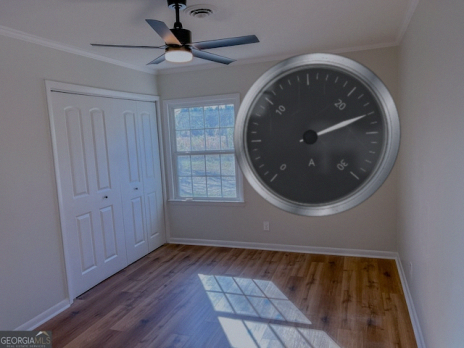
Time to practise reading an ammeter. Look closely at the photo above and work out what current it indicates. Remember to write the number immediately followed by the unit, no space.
23A
